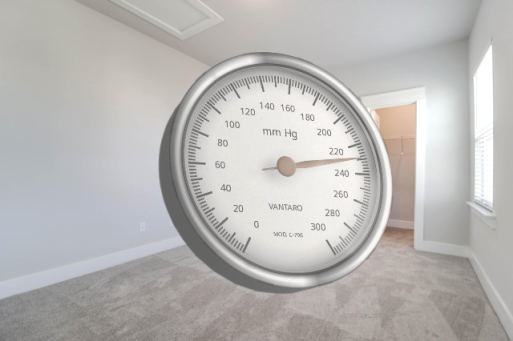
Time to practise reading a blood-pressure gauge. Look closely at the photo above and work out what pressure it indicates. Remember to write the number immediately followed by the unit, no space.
230mmHg
